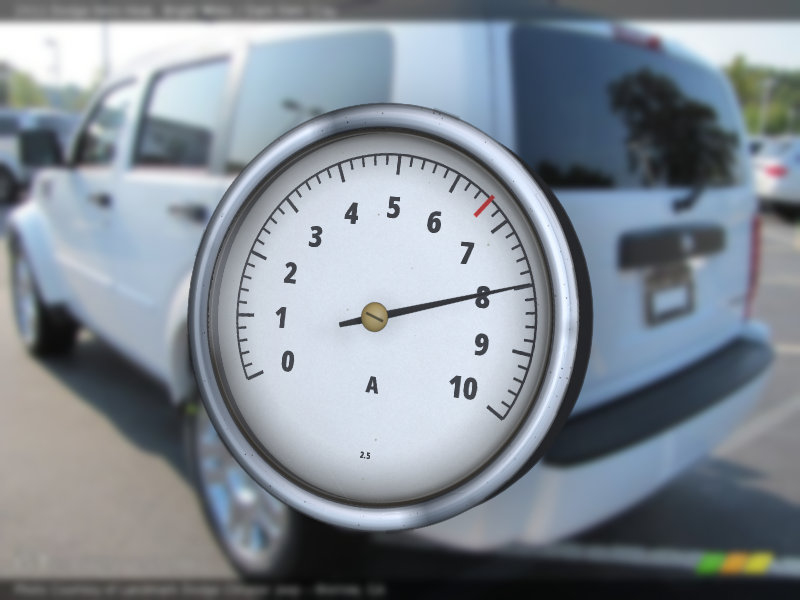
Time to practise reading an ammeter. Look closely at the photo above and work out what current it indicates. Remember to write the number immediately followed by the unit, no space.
8A
